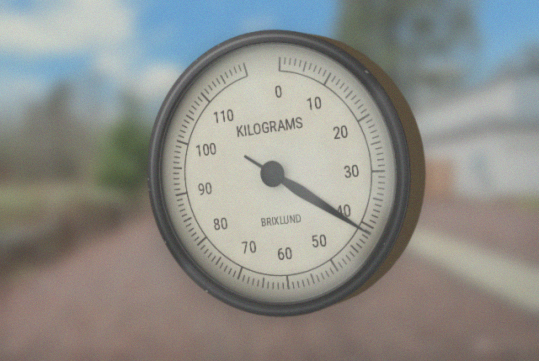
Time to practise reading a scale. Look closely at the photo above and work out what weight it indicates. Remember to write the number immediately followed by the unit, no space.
41kg
